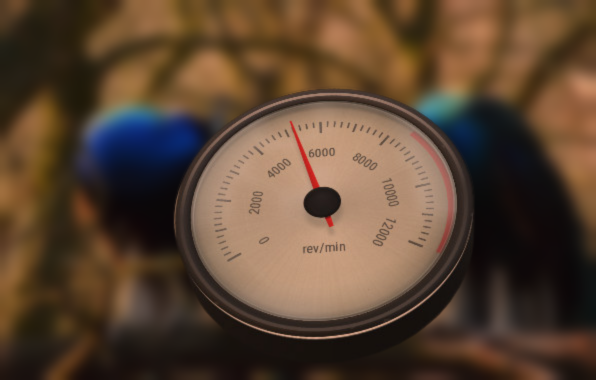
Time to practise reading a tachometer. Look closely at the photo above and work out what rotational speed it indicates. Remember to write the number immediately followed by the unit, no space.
5200rpm
